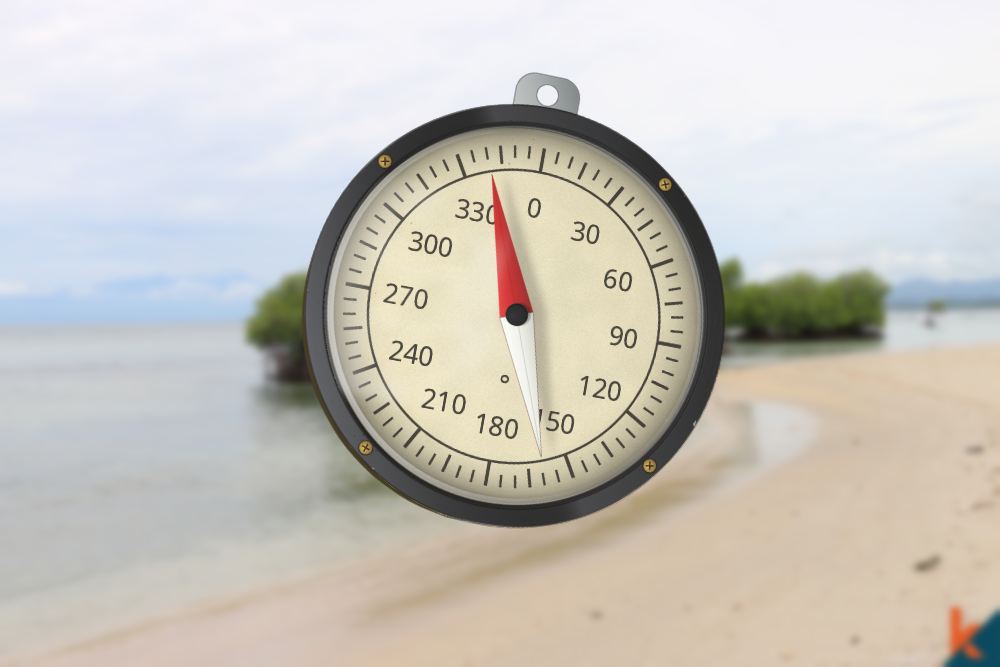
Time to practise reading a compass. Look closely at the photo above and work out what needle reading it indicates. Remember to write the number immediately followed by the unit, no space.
340°
